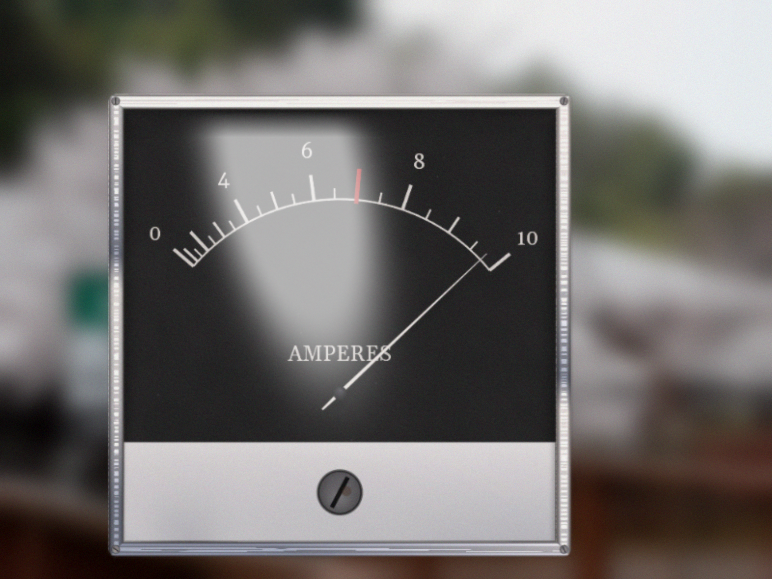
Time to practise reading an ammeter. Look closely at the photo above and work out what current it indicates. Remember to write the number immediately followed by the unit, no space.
9.75A
